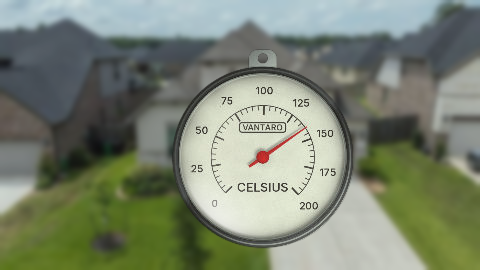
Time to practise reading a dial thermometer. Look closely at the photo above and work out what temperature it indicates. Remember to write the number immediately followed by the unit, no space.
140°C
